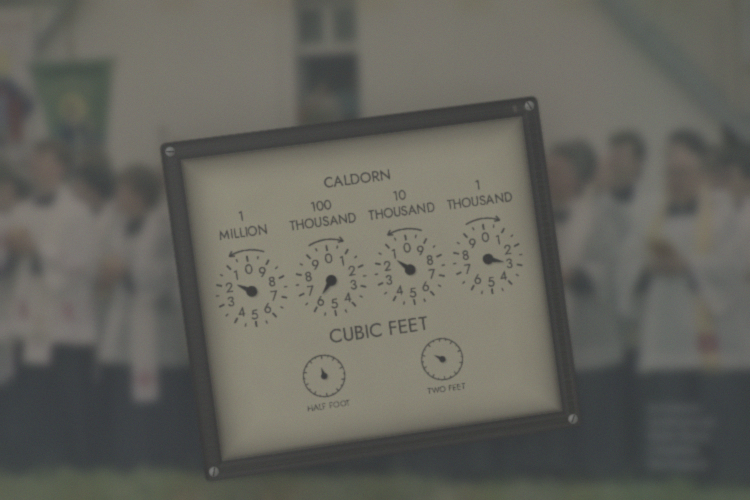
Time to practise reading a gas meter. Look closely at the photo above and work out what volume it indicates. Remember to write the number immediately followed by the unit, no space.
161300ft³
